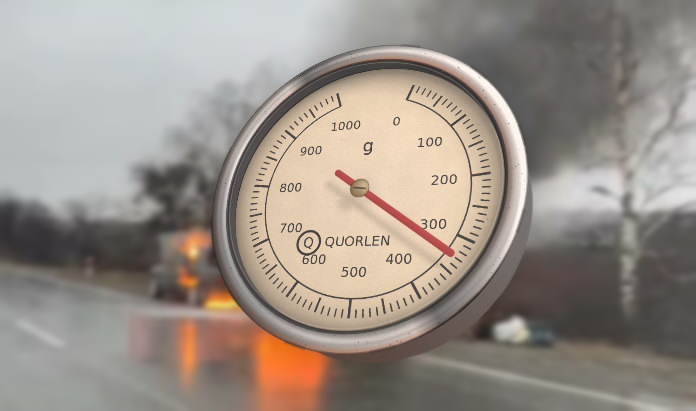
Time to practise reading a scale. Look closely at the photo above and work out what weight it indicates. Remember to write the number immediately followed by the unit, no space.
330g
